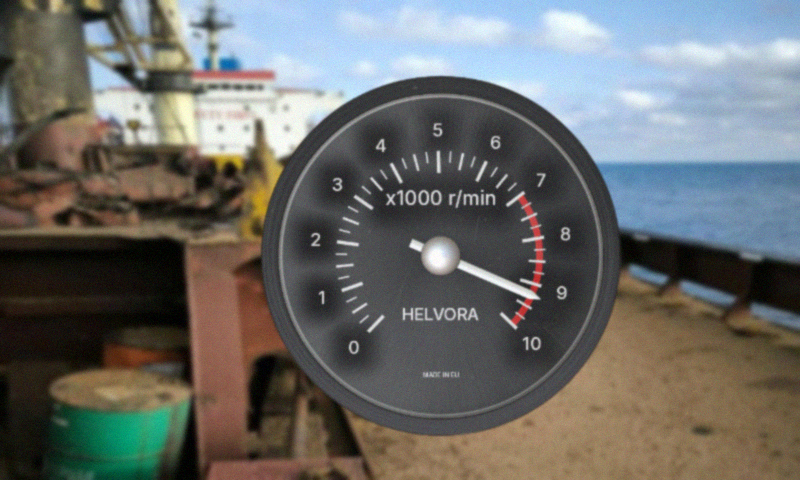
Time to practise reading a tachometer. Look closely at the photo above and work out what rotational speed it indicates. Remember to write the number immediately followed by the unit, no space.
9250rpm
